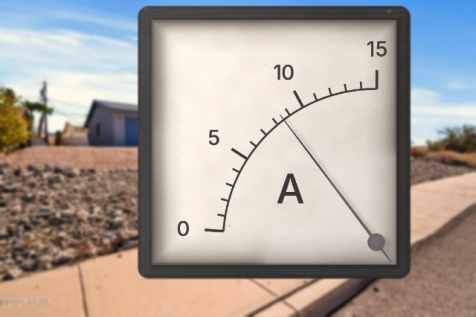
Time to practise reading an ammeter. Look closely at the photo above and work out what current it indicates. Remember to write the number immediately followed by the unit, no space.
8.5A
